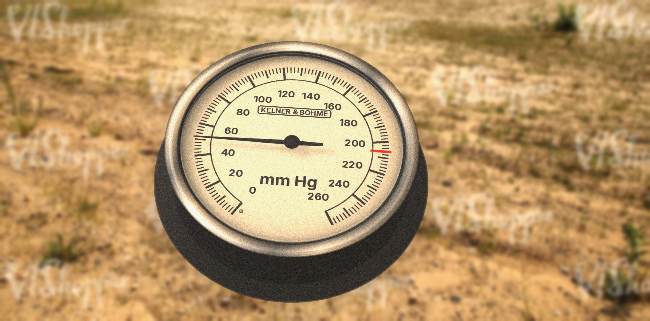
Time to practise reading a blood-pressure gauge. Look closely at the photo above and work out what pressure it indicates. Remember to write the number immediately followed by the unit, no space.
50mmHg
